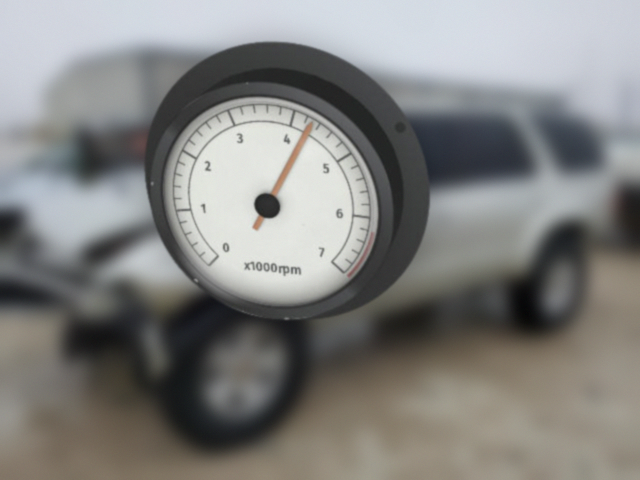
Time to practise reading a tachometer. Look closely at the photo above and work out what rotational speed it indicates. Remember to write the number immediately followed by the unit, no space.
4300rpm
